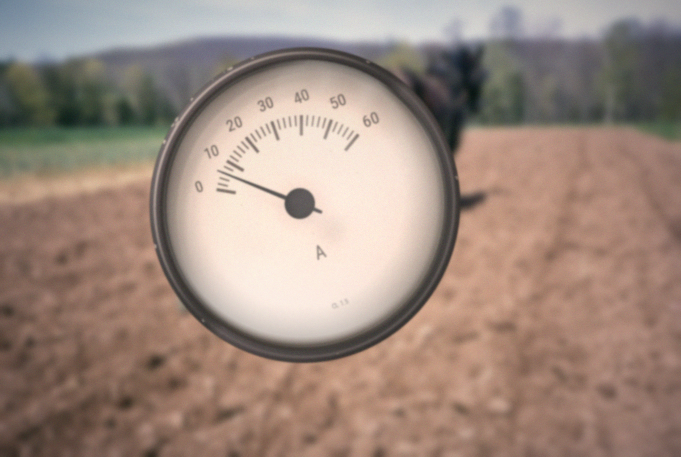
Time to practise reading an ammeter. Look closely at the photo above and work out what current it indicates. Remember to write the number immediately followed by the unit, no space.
6A
